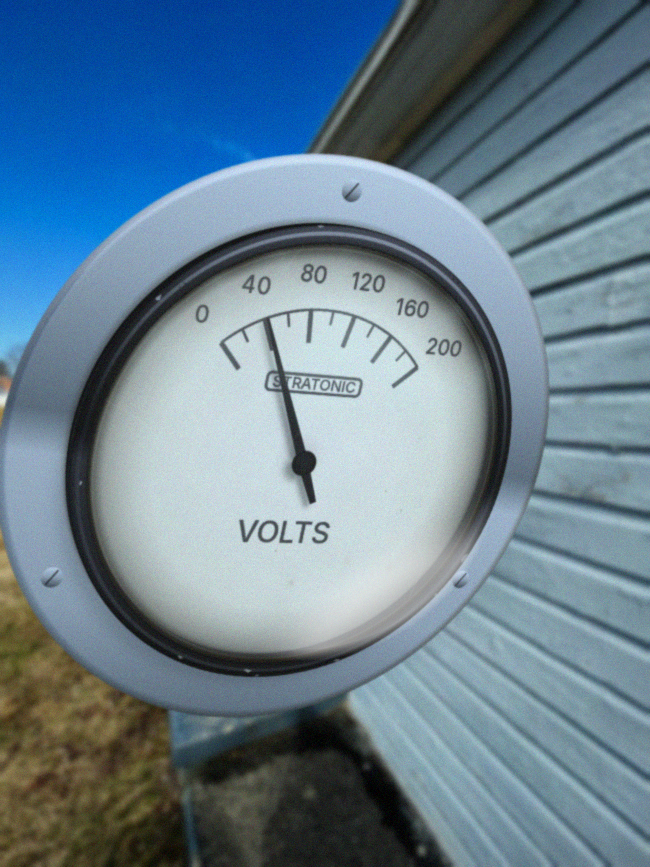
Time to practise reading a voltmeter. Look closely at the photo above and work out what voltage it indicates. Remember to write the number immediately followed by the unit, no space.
40V
